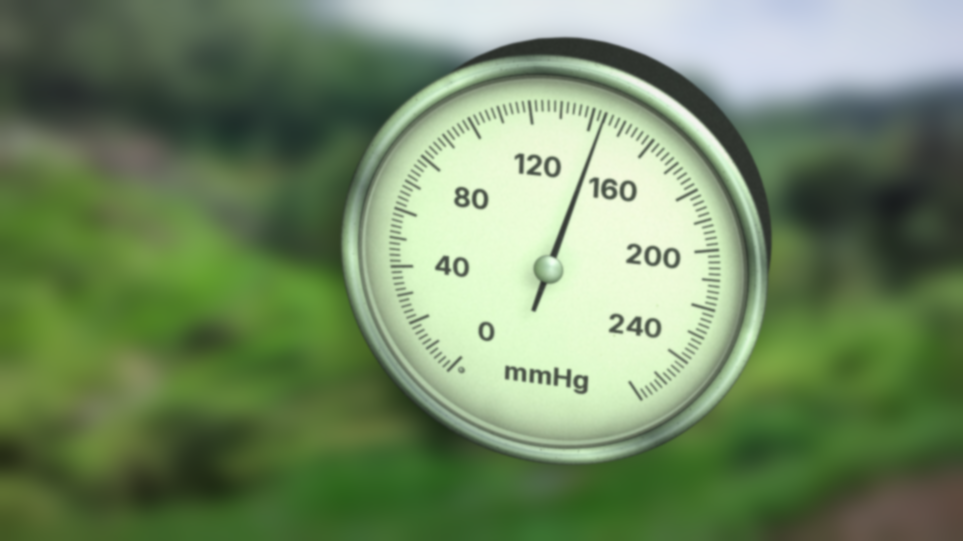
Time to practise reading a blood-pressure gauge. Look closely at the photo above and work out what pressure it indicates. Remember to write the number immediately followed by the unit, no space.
144mmHg
